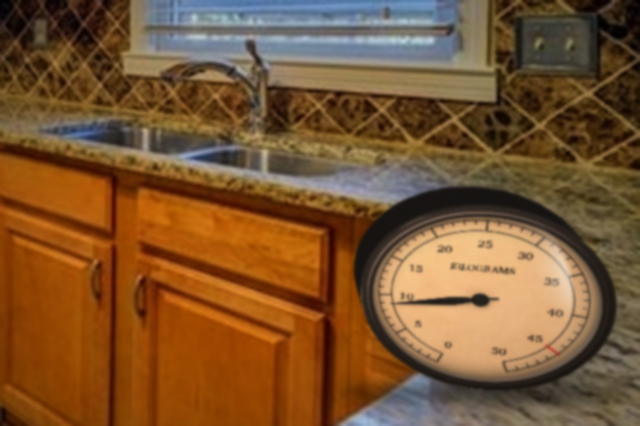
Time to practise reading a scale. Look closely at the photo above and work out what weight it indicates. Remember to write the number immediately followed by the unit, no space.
9kg
